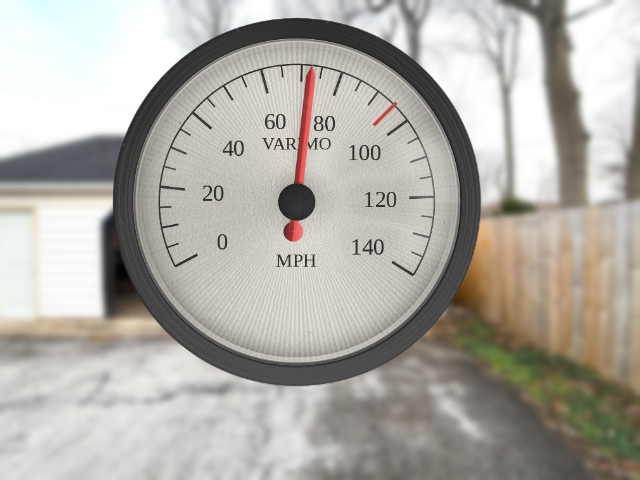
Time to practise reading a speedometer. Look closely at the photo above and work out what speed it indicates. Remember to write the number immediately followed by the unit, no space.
72.5mph
